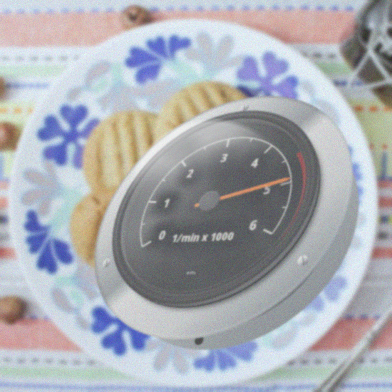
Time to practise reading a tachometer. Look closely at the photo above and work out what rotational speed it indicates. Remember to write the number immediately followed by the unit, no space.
5000rpm
